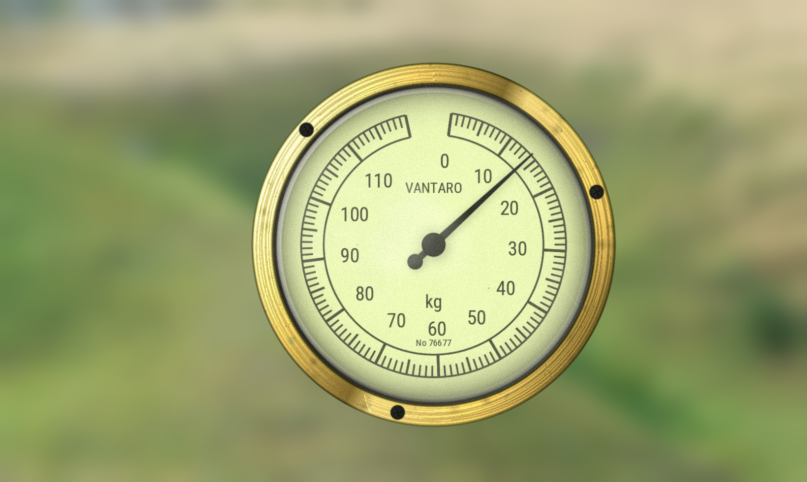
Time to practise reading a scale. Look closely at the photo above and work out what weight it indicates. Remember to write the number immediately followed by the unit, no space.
14kg
